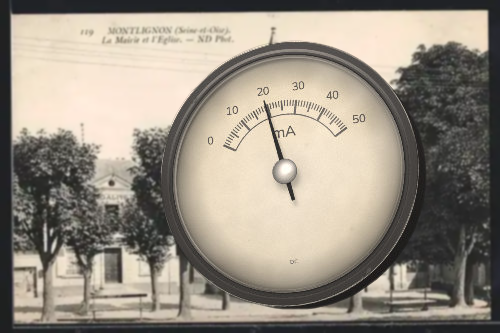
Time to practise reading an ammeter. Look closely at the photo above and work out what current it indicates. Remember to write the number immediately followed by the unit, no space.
20mA
